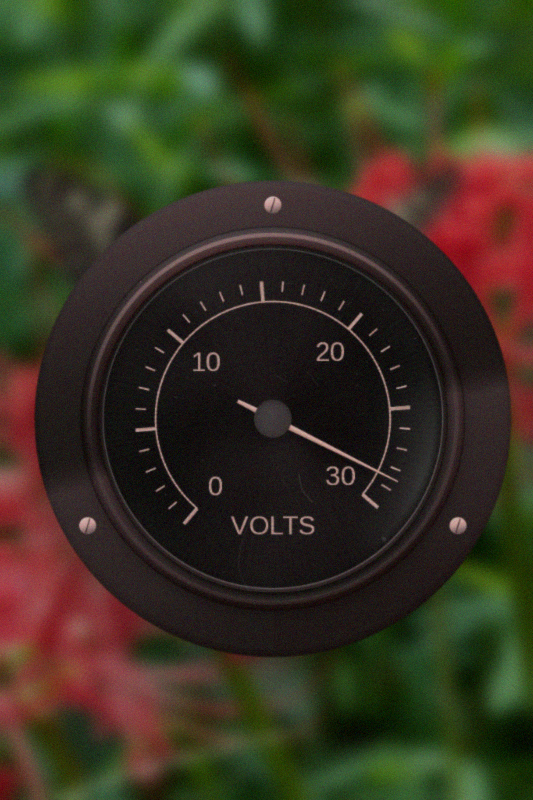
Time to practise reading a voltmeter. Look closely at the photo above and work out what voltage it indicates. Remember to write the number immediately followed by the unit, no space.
28.5V
